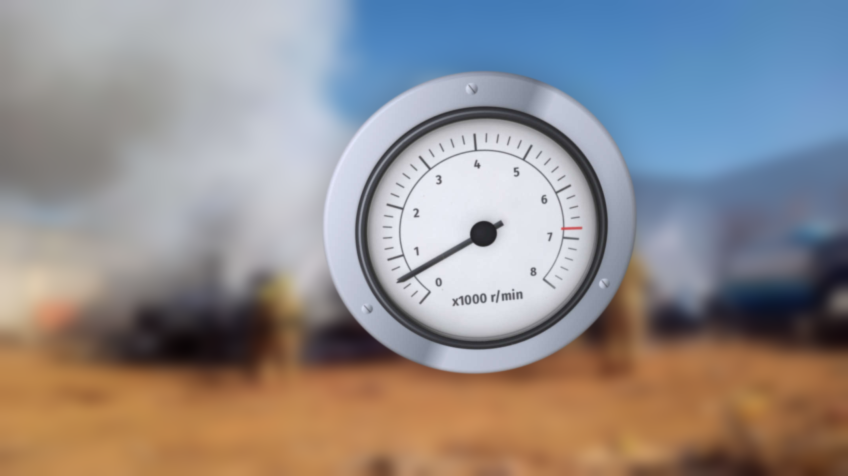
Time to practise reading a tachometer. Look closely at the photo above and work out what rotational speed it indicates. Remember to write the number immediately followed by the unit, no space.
600rpm
